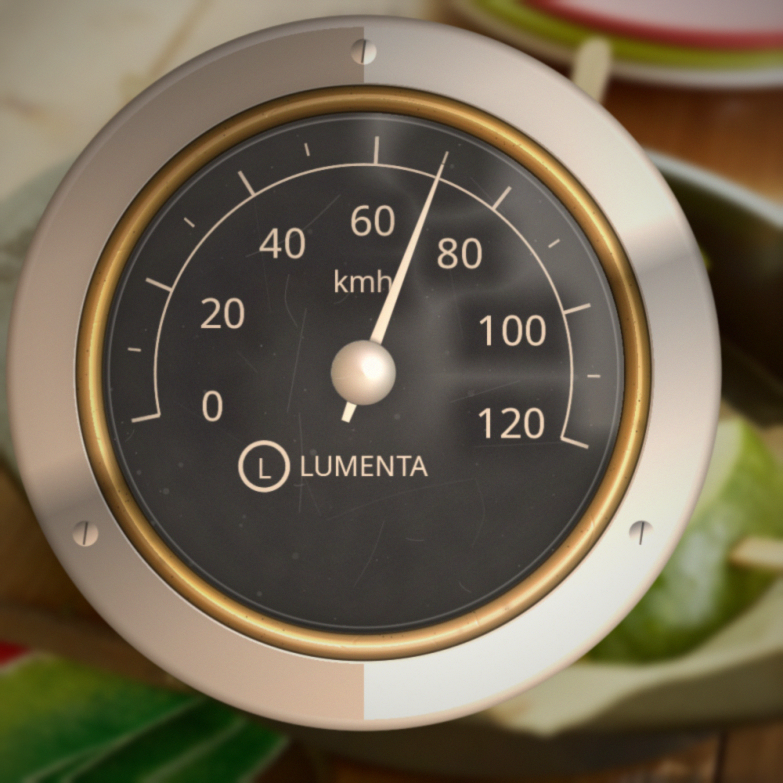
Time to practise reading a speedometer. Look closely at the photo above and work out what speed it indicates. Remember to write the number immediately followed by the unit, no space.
70km/h
